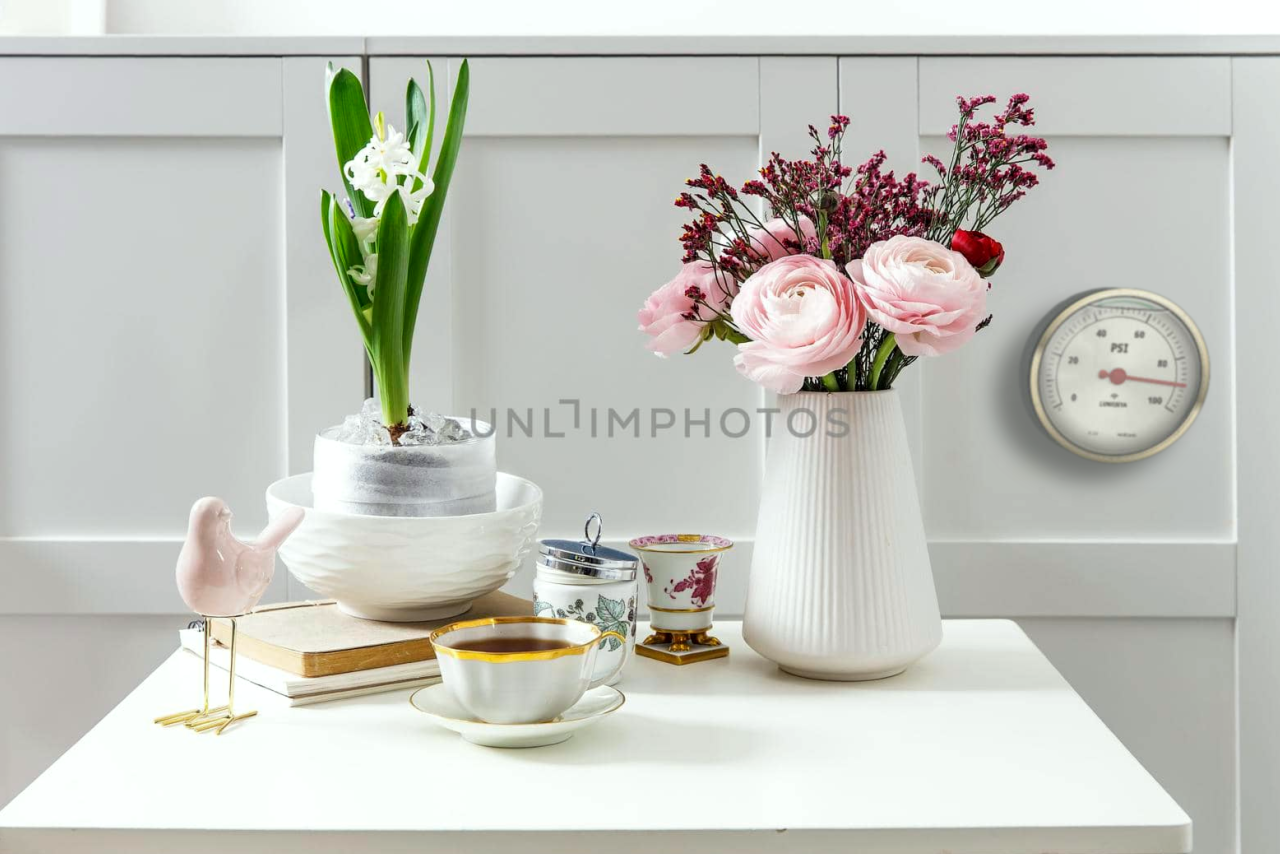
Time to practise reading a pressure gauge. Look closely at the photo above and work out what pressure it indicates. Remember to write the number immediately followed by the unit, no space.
90psi
